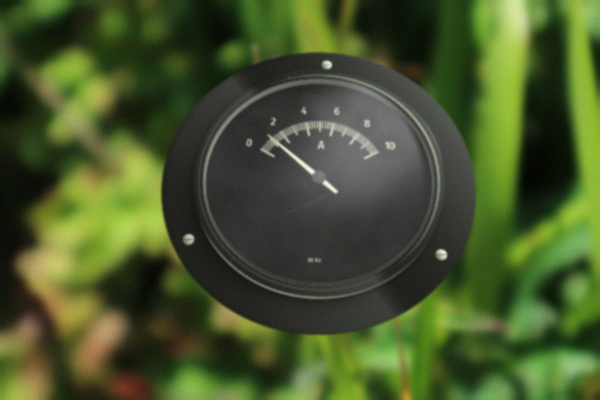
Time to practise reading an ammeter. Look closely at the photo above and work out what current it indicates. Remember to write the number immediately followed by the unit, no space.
1A
